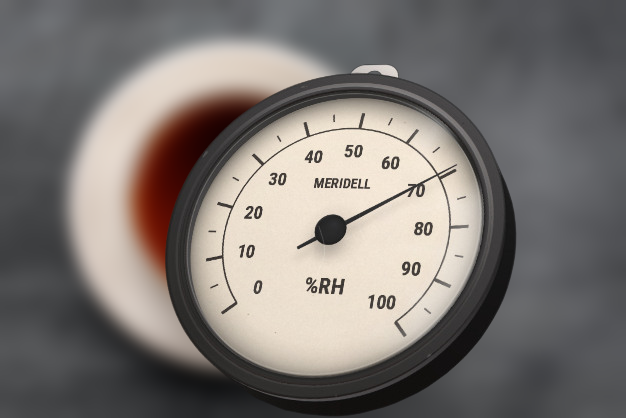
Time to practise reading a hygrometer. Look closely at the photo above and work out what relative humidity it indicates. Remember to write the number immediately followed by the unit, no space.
70%
